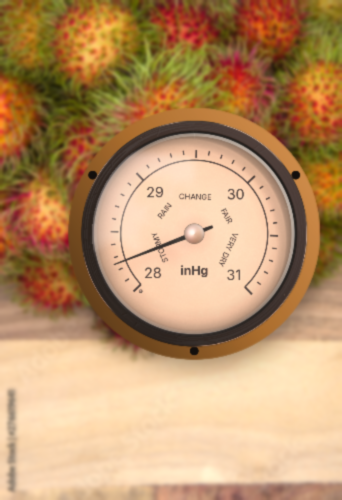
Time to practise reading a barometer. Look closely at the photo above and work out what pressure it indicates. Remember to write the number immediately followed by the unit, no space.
28.25inHg
